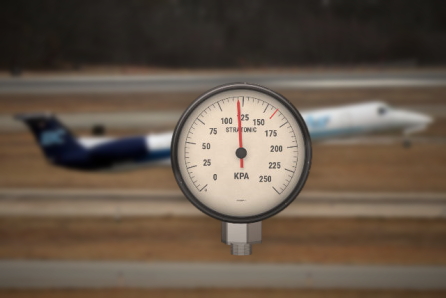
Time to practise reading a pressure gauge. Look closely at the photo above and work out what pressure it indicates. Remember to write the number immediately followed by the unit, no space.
120kPa
